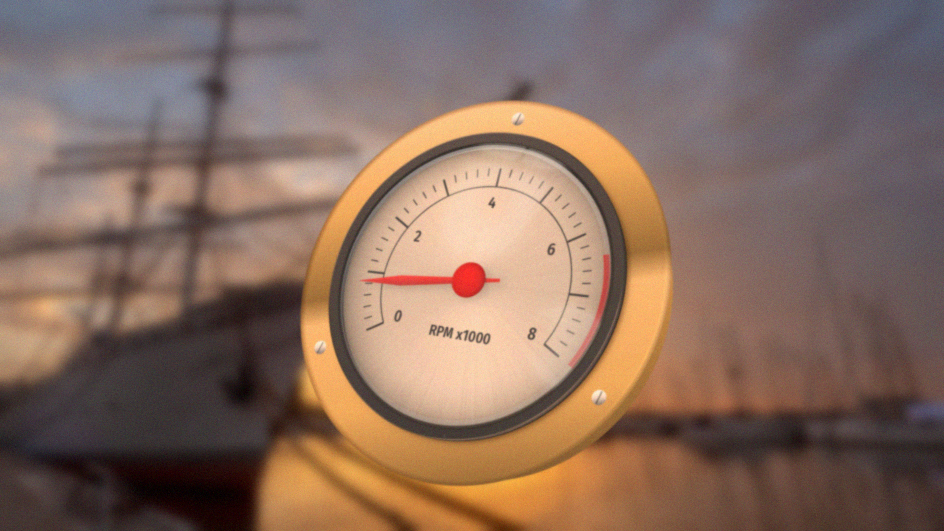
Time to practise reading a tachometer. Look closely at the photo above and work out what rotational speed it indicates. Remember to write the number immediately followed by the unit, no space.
800rpm
